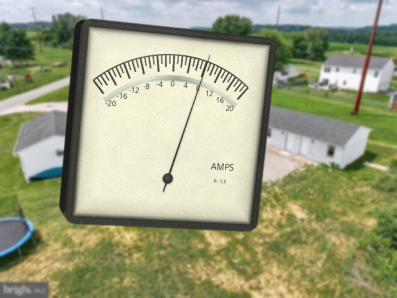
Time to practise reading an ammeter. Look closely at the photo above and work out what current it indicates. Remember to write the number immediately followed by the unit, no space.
8A
